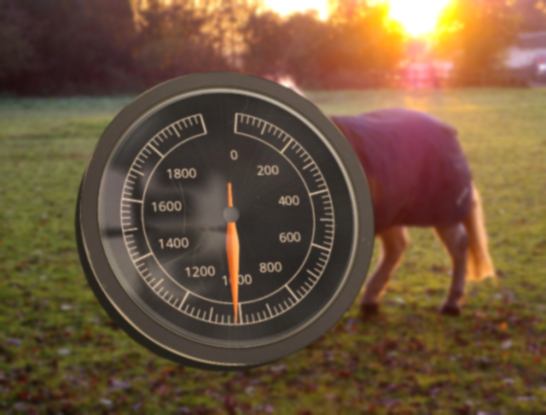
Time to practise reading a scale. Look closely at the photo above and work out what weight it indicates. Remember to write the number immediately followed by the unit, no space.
1020g
